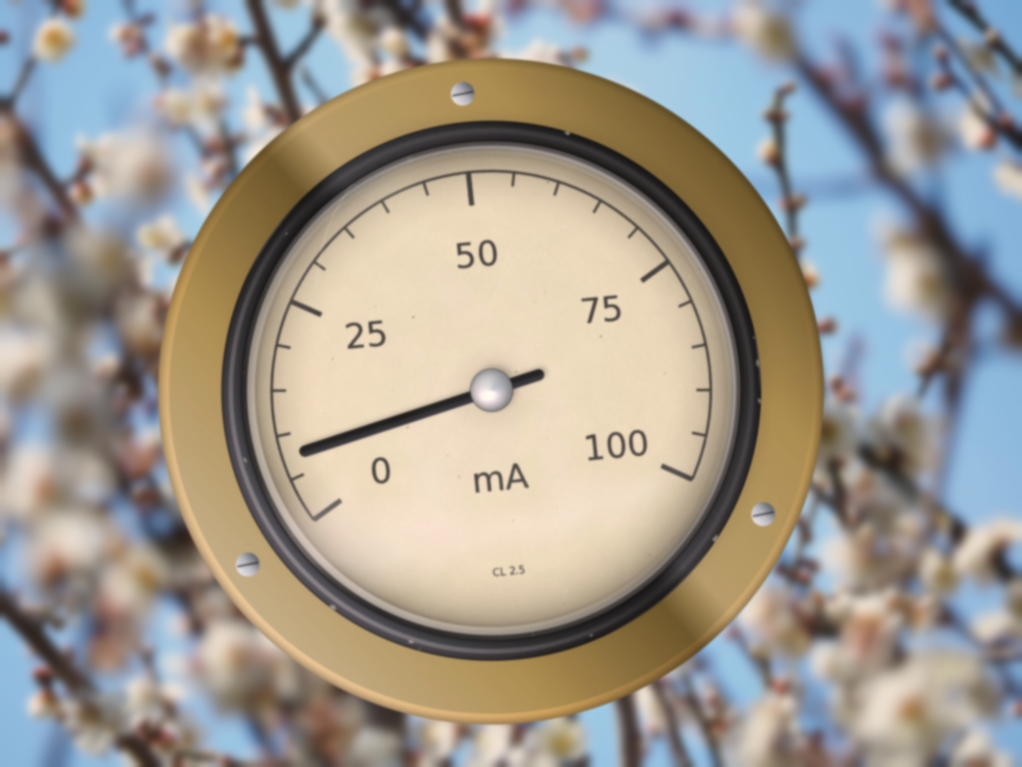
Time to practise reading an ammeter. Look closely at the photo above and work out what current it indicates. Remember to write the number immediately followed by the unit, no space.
7.5mA
